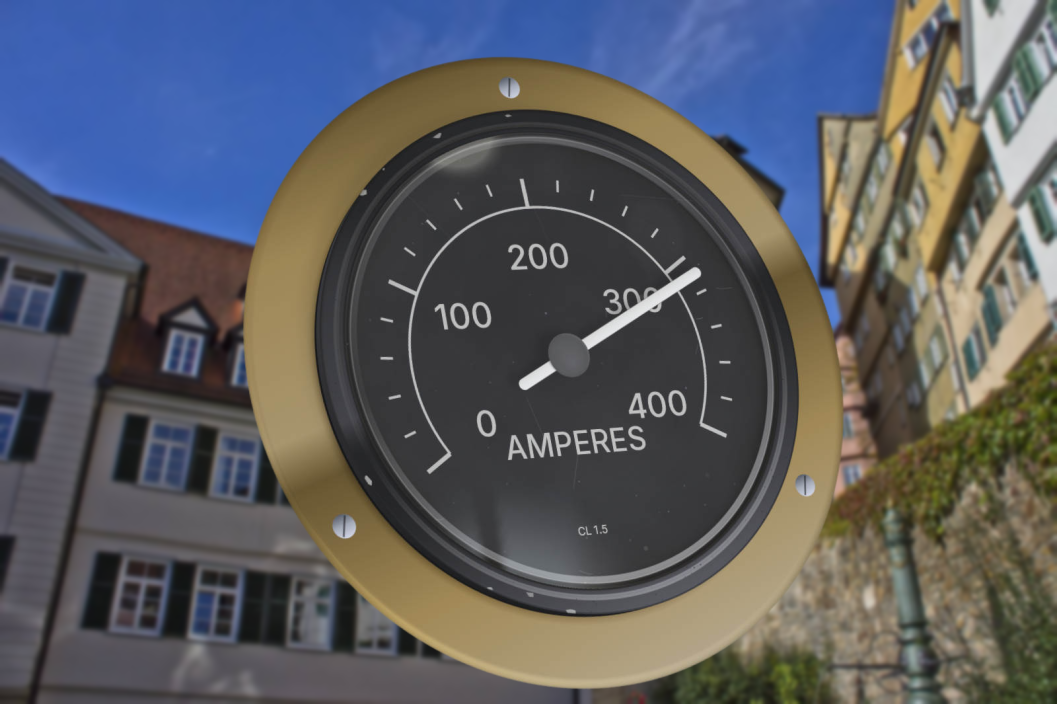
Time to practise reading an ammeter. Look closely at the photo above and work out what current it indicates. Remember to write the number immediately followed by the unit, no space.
310A
